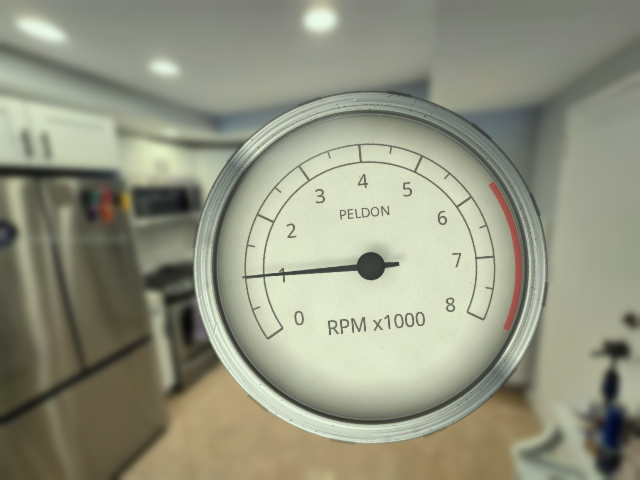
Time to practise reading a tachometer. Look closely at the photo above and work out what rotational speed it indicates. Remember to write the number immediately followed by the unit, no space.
1000rpm
